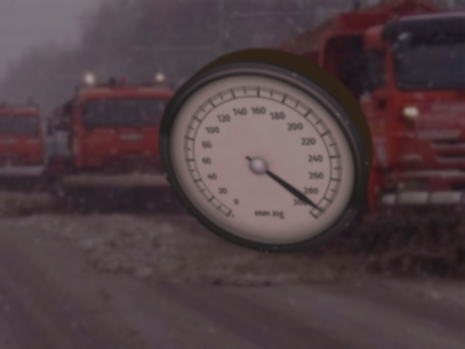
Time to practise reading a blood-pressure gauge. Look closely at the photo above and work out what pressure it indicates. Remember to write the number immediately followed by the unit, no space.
290mmHg
